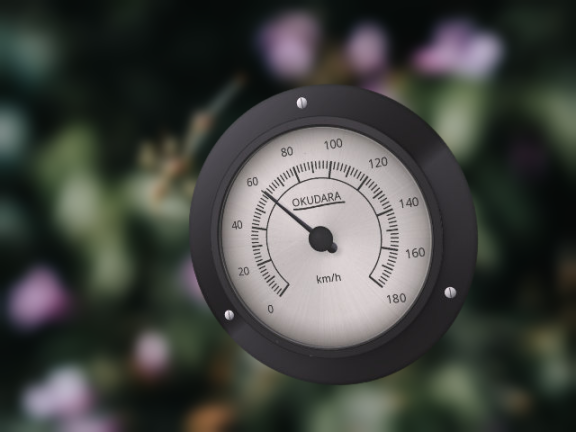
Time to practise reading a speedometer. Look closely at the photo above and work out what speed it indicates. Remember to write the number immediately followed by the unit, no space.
60km/h
